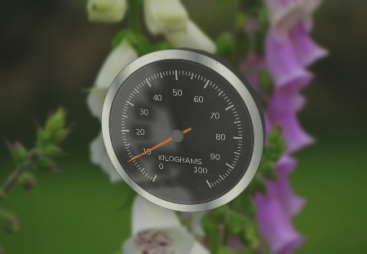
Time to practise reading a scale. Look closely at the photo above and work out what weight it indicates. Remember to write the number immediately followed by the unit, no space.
10kg
